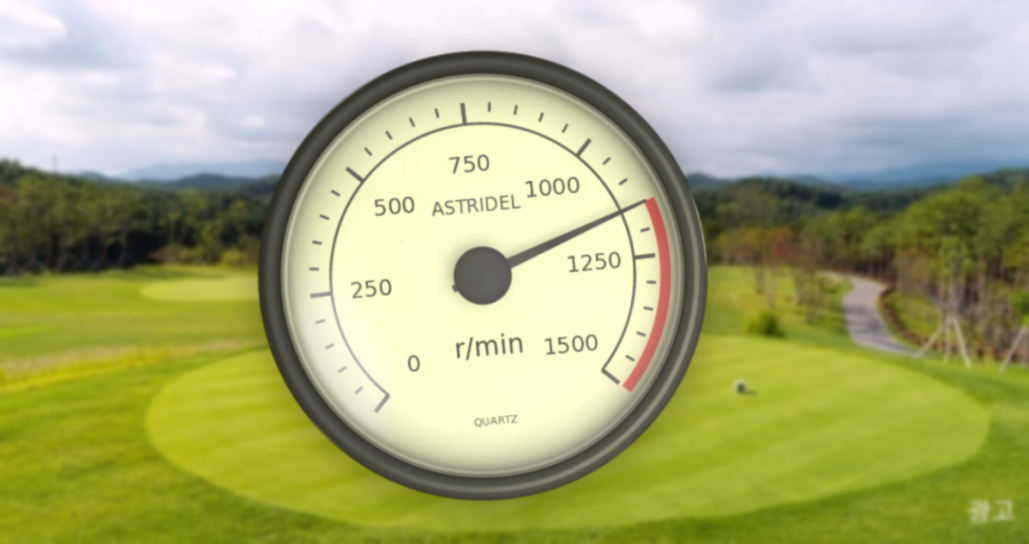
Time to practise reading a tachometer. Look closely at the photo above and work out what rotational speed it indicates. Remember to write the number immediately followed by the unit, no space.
1150rpm
